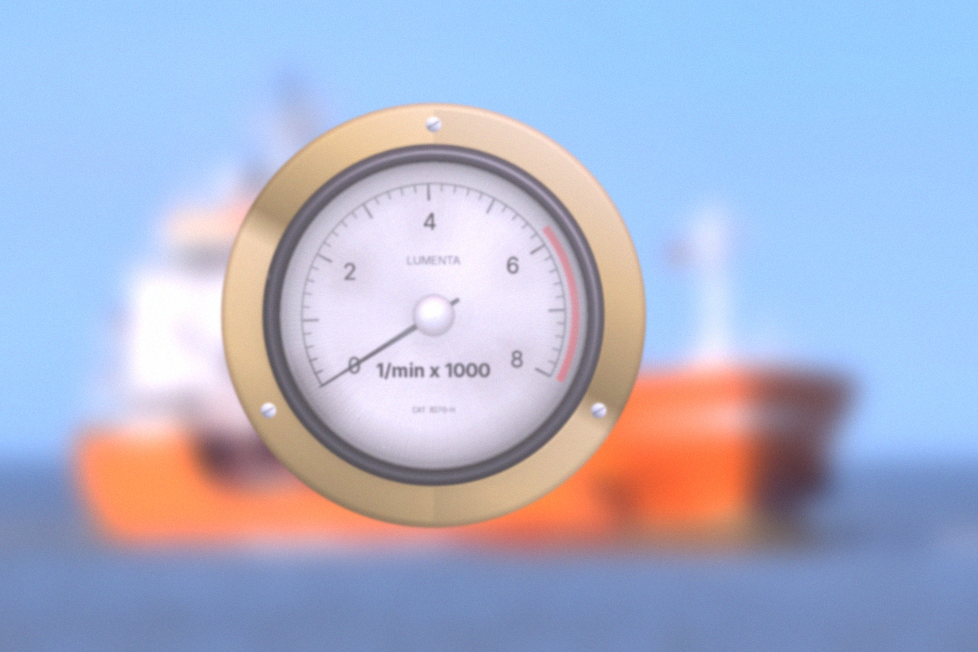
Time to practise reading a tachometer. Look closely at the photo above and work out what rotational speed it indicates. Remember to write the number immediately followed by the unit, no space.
0rpm
